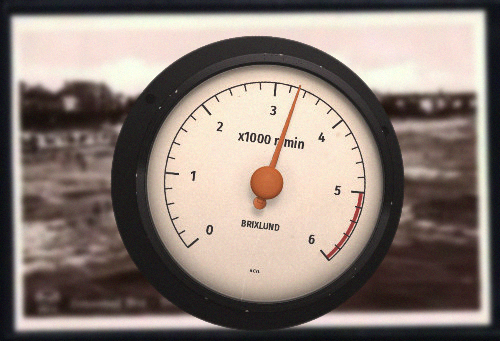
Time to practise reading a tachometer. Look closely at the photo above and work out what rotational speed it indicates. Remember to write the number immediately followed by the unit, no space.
3300rpm
